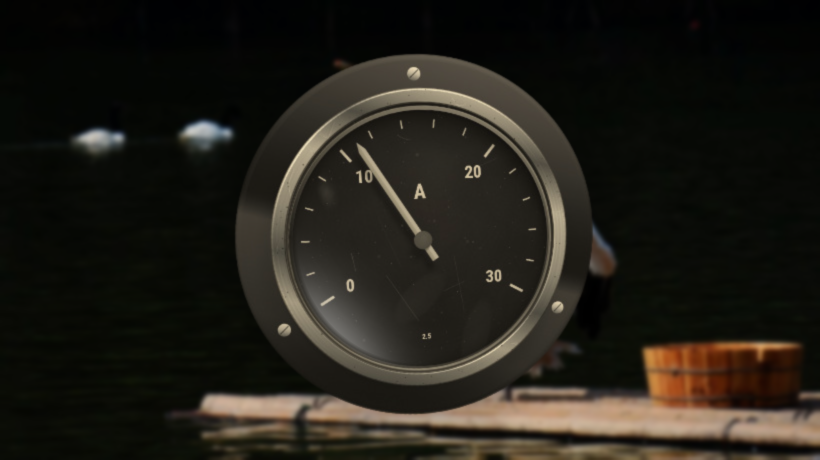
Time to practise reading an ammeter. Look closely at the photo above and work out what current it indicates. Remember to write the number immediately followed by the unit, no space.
11A
